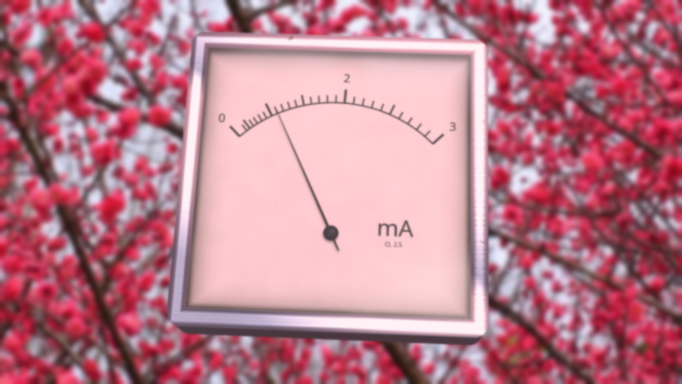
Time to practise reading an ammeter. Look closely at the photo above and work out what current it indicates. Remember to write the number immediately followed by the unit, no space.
1.1mA
